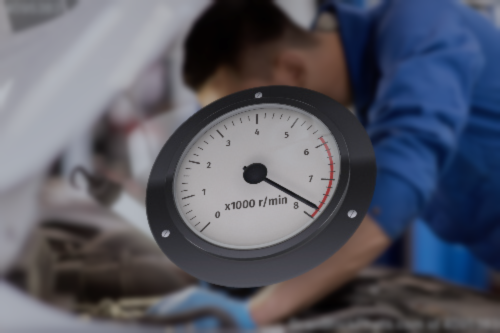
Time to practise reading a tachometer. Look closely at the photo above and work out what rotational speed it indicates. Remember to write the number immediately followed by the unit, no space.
7800rpm
